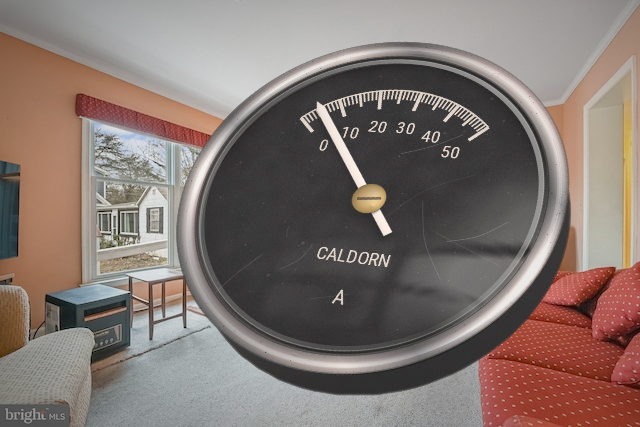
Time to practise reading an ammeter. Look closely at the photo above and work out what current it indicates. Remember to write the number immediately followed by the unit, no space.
5A
